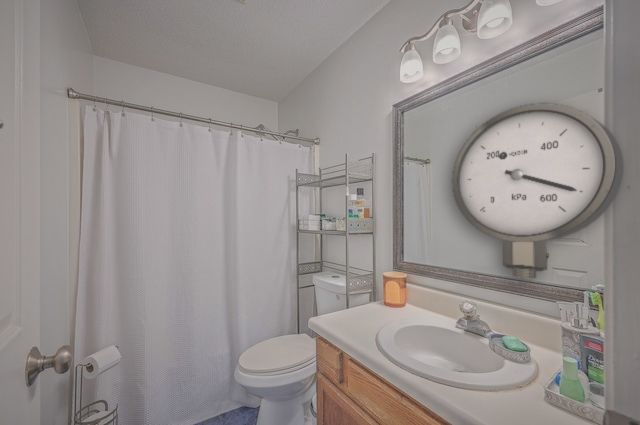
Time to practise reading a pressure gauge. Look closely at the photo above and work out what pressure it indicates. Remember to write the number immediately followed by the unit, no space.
550kPa
